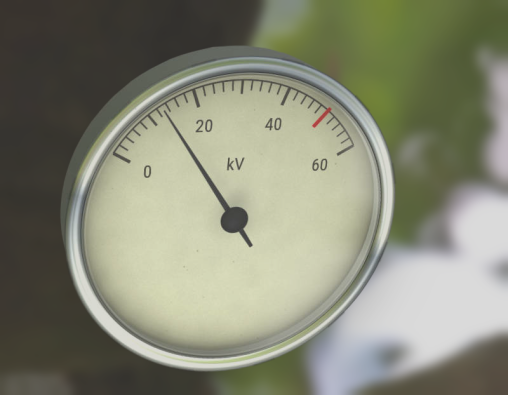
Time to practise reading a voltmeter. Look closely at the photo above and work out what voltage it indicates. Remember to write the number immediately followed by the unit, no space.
13kV
